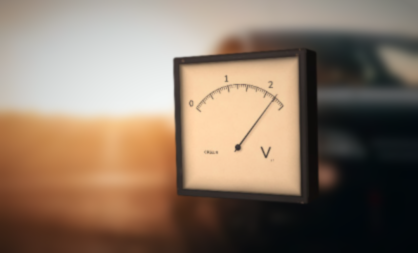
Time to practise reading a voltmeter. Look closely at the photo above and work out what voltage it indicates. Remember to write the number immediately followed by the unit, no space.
2.25V
